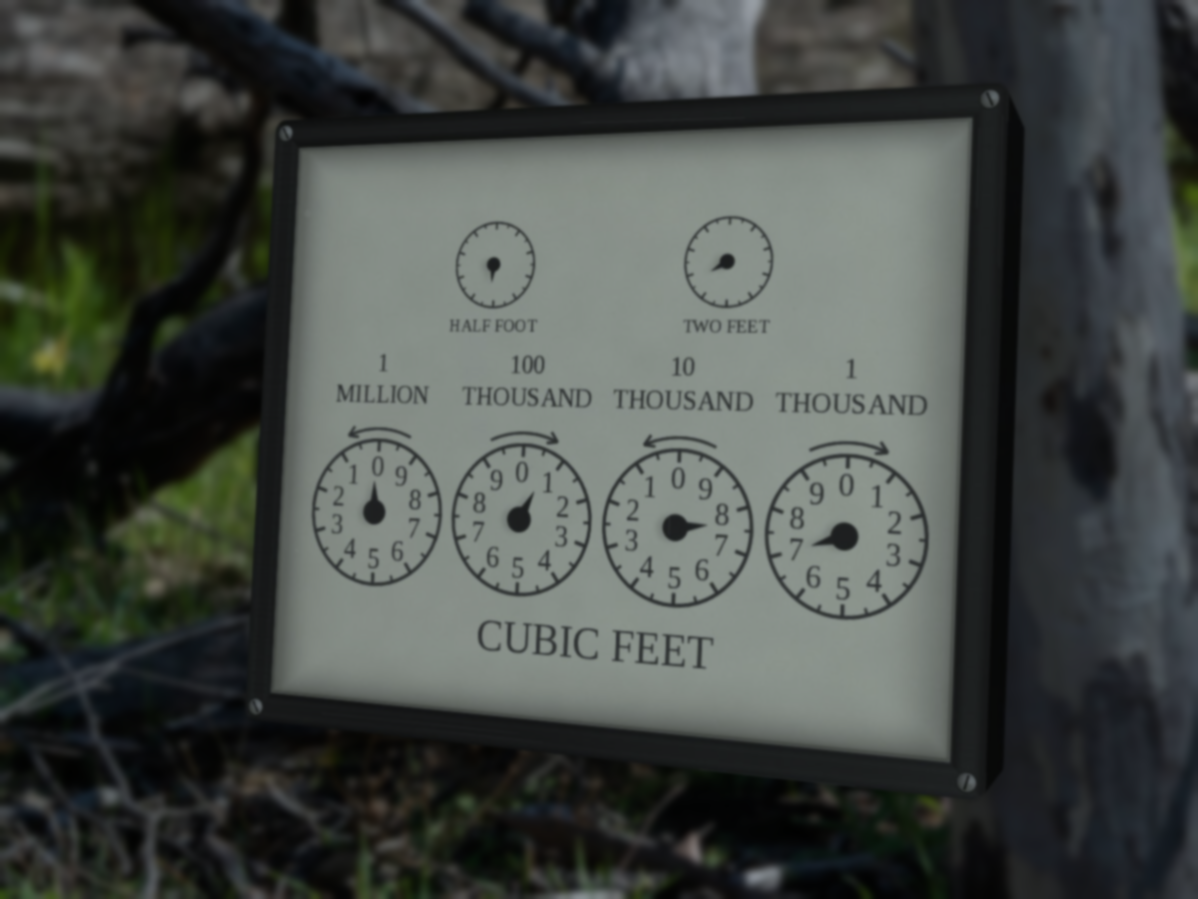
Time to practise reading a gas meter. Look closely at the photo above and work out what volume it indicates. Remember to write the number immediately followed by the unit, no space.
7700ft³
